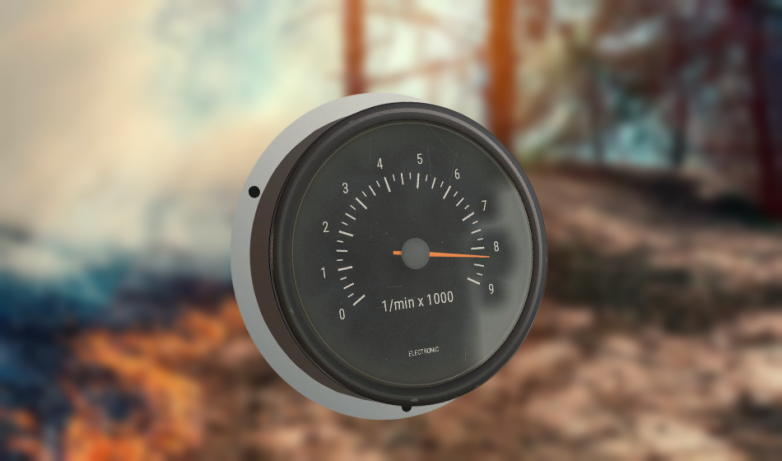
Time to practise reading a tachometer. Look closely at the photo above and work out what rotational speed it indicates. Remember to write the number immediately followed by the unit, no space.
8250rpm
